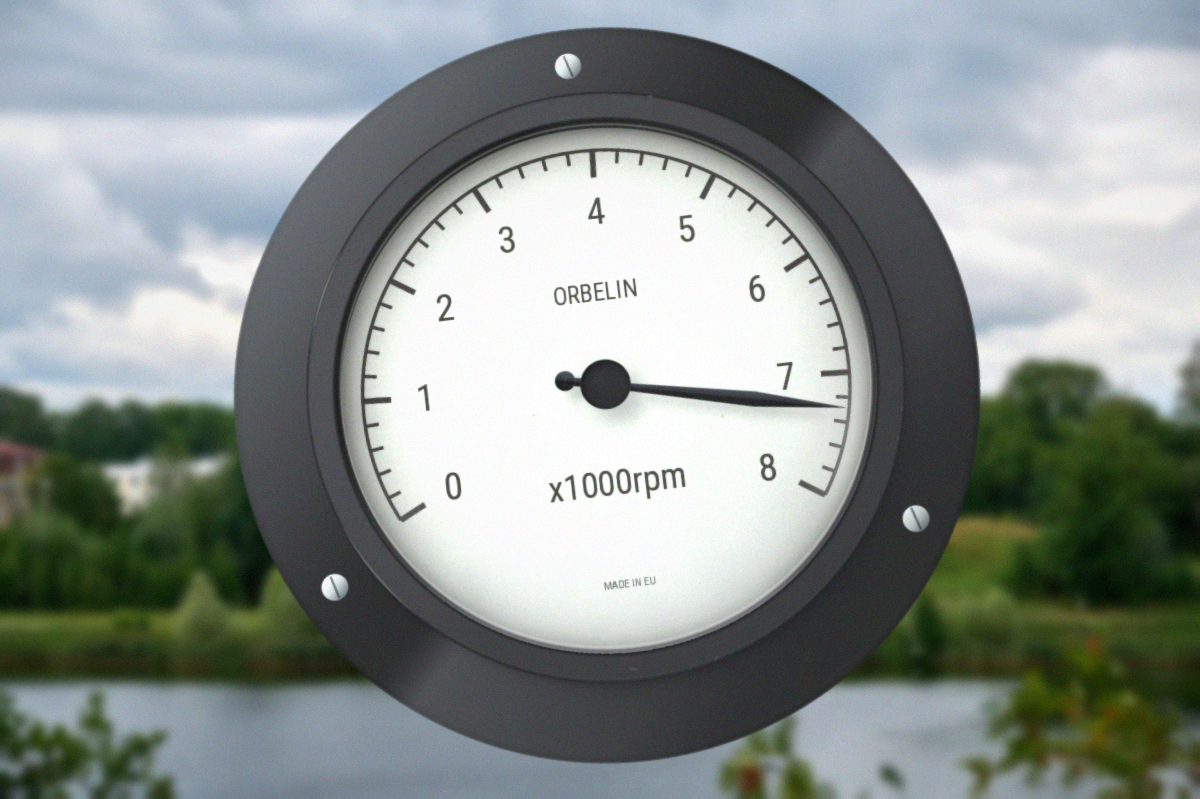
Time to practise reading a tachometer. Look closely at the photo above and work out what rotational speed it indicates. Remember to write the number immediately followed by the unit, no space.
7300rpm
